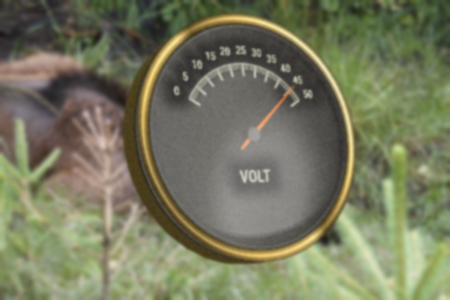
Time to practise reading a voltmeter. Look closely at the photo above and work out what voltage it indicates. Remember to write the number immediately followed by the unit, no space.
45V
